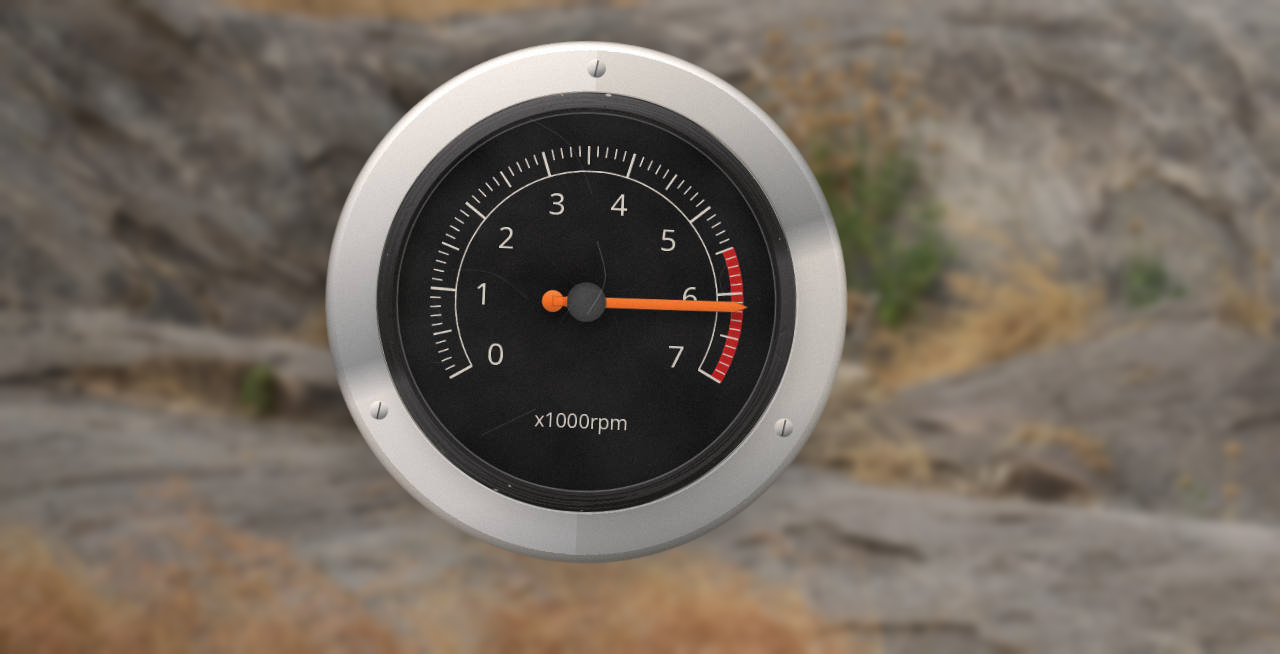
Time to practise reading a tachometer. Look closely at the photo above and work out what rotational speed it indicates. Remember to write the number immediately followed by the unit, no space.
6150rpm
